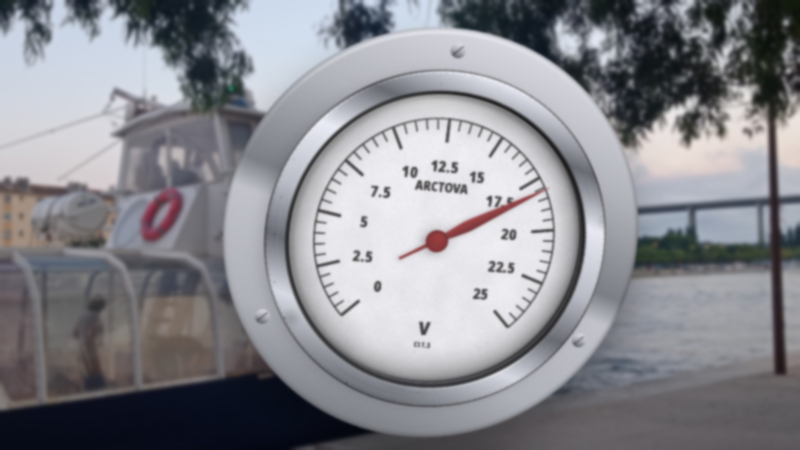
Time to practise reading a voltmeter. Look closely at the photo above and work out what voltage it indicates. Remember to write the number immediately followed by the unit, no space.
18V
